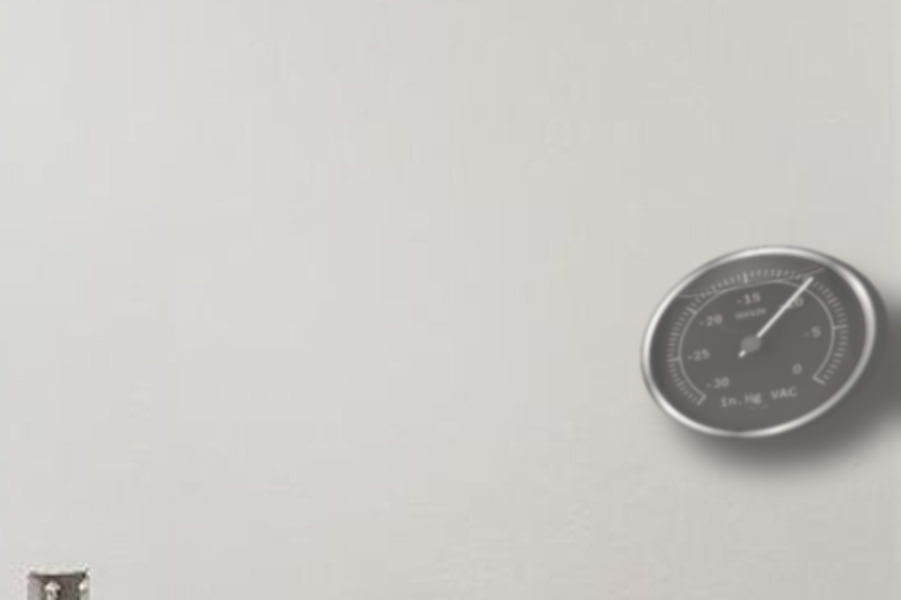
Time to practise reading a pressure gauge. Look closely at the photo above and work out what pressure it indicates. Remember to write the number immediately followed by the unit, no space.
-10inHg
